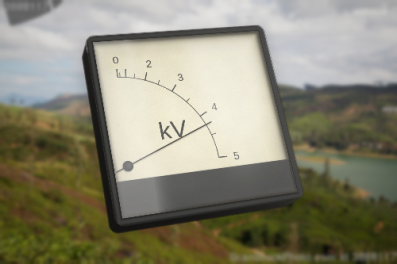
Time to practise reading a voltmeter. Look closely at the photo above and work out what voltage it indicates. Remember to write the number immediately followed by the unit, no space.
4.25kV
